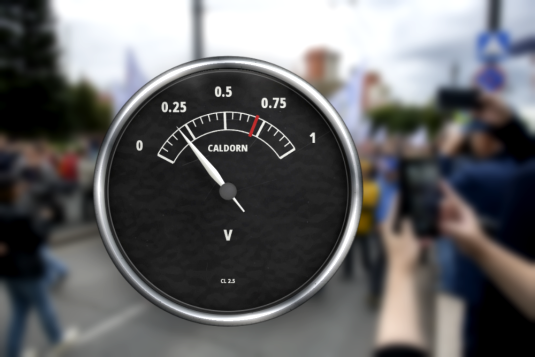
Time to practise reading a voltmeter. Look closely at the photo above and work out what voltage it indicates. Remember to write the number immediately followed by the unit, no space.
0.2V
